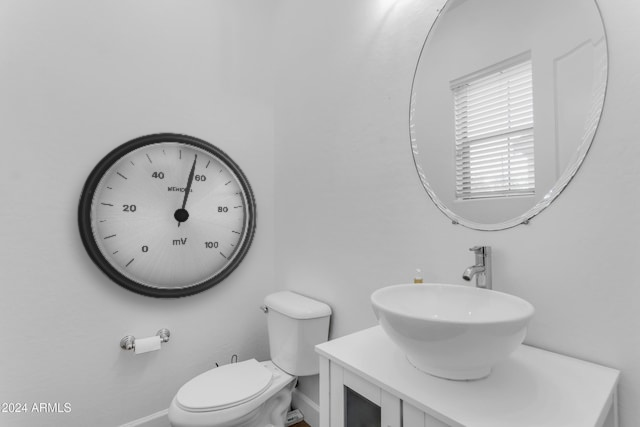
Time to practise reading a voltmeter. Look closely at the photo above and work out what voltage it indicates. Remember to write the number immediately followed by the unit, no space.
55mV
